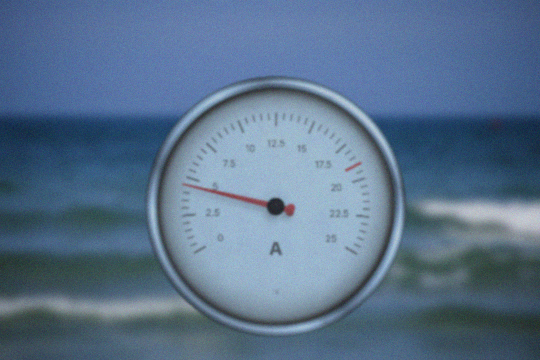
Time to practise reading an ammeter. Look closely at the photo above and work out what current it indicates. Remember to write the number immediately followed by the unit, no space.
4.5A
